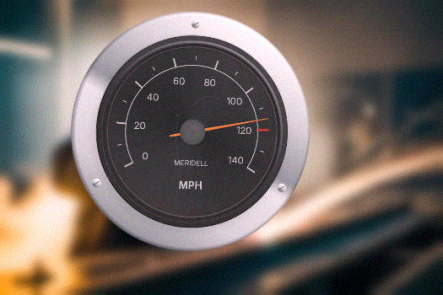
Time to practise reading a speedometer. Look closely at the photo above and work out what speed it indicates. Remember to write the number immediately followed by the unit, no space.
115mph
